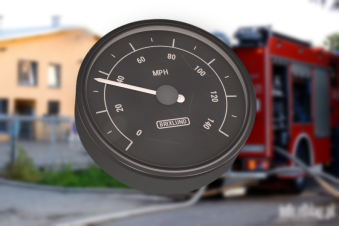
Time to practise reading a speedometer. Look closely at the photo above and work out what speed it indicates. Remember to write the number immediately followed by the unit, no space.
35mph
